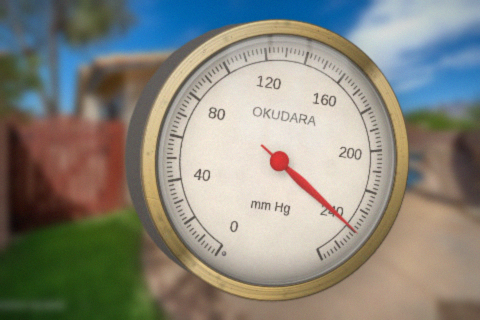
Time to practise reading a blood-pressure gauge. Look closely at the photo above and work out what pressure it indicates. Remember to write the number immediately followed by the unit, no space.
240mmHg
